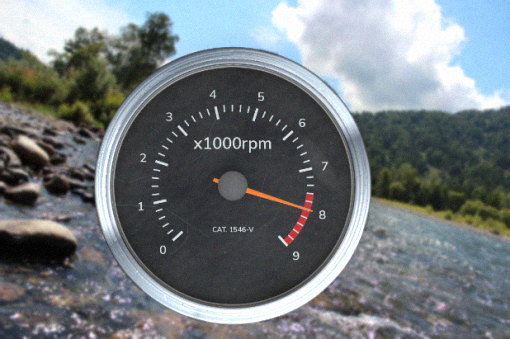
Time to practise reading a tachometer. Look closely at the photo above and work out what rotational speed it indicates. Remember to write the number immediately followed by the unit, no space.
8000rpm
